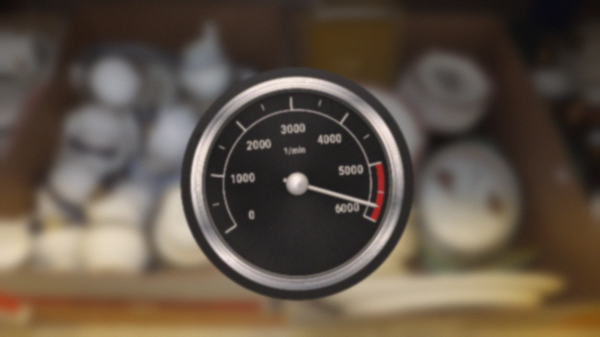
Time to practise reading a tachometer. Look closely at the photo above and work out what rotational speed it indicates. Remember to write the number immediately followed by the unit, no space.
5750rpm
